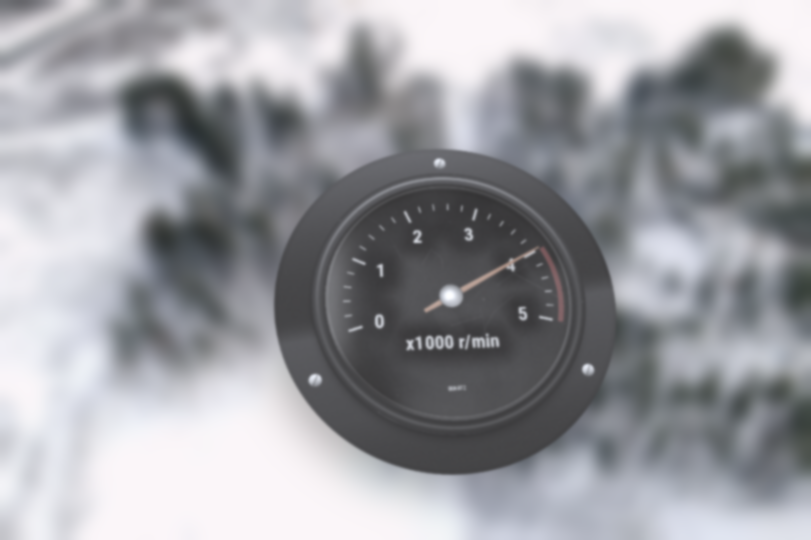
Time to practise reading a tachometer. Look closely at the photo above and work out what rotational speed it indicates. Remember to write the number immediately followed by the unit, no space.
4000rpm
